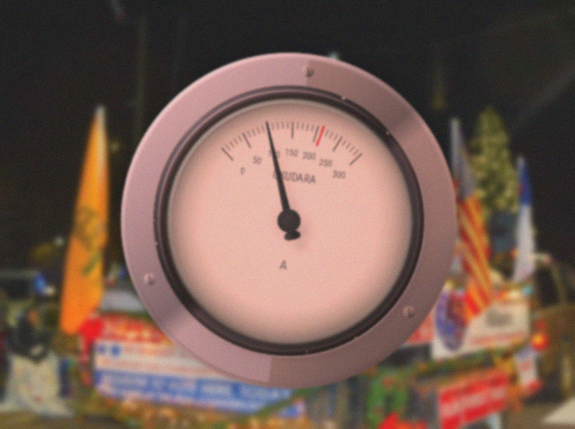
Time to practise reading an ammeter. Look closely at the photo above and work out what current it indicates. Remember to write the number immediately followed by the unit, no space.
100A
